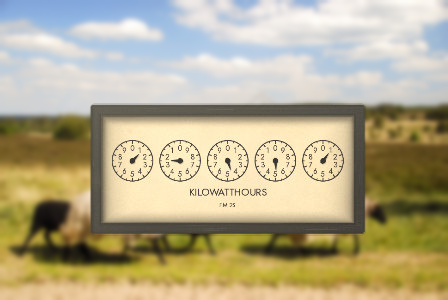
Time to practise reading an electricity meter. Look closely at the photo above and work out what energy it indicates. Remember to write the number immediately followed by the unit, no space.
12451kWh
